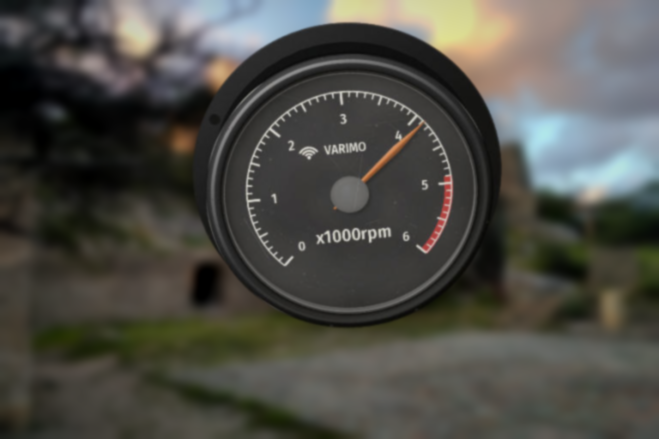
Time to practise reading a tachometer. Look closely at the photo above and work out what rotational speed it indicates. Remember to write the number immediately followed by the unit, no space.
4100rpm
